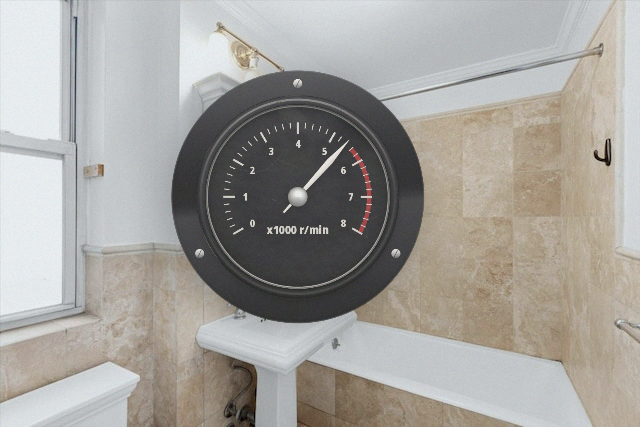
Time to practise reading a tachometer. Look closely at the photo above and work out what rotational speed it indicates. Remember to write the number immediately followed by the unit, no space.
5400rpm
